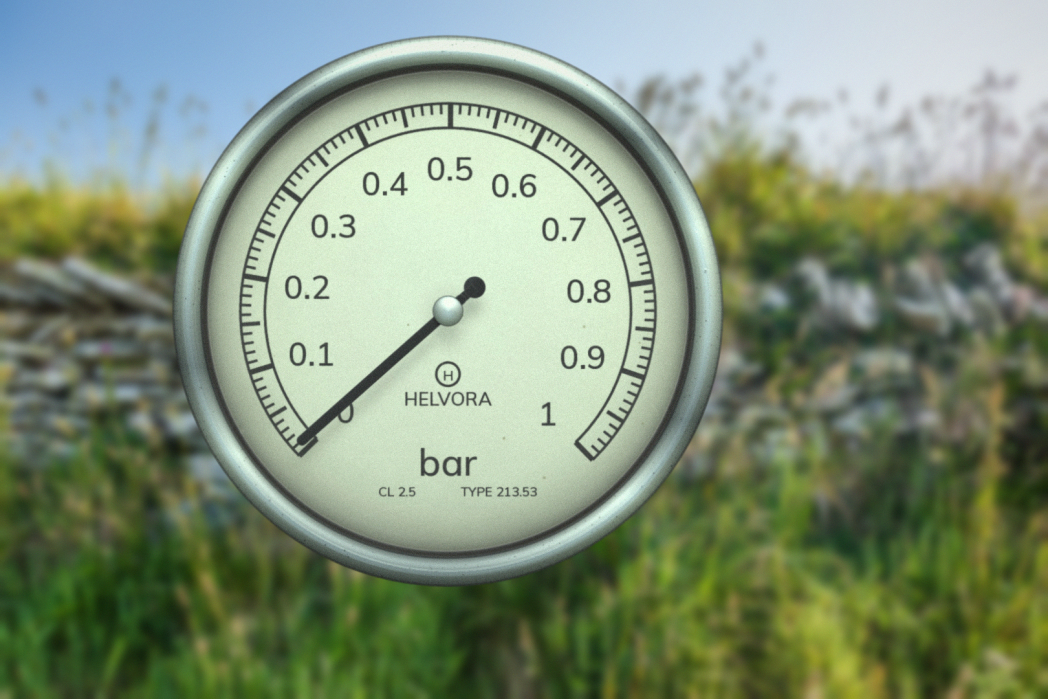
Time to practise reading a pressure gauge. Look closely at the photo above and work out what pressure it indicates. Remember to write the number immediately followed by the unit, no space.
0.01bar
